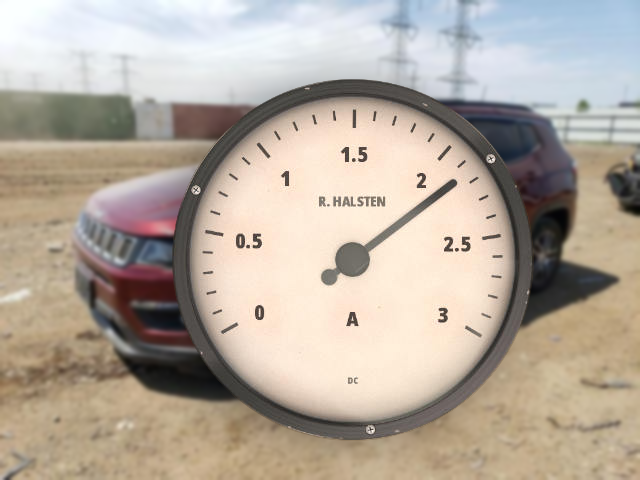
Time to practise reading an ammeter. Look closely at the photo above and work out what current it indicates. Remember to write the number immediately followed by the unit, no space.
2.15A
